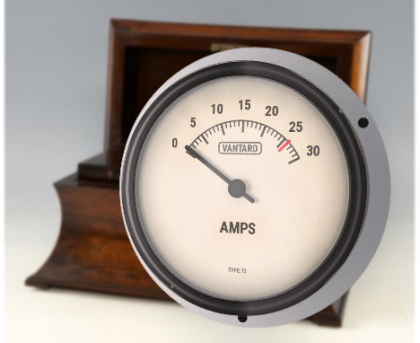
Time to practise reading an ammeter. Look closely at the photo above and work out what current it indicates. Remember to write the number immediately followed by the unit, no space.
1A
